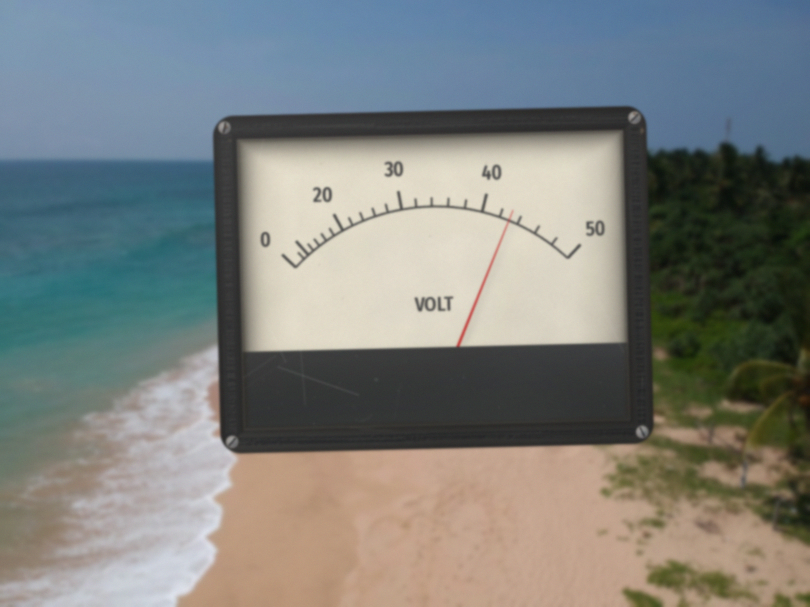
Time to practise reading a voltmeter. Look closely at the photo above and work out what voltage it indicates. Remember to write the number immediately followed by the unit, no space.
43V
